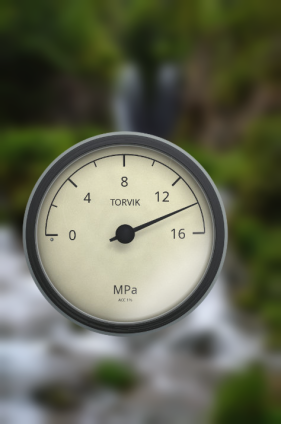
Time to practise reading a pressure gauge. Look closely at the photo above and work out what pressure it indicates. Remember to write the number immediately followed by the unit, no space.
14MPa
